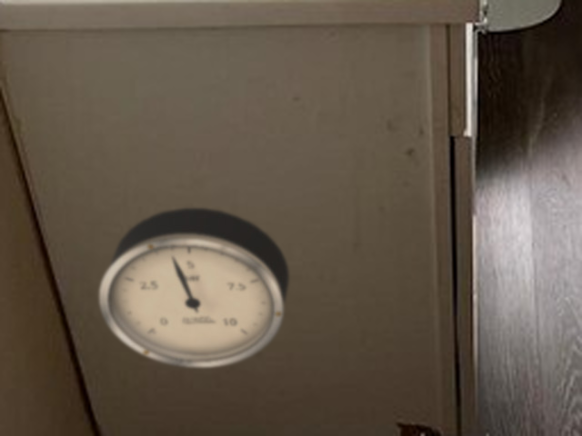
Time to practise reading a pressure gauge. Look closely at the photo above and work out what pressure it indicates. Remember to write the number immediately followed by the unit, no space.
4.5bar
